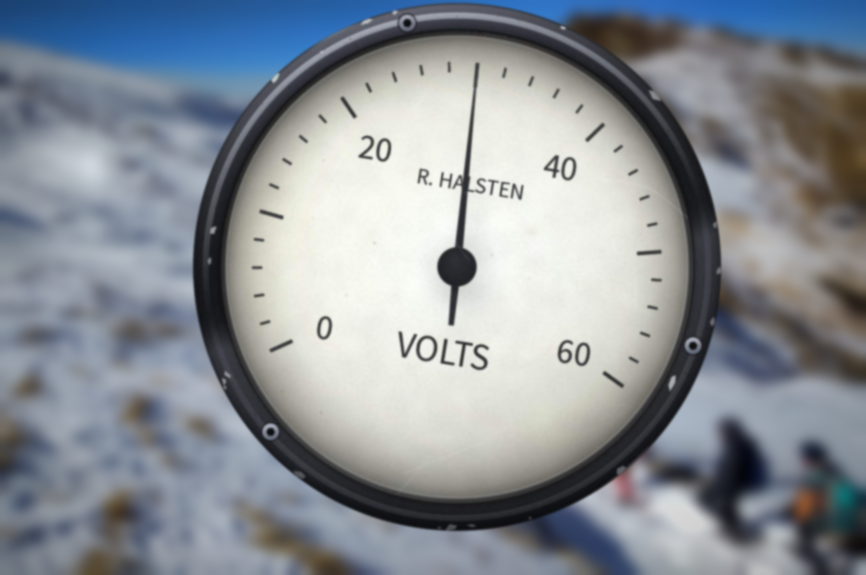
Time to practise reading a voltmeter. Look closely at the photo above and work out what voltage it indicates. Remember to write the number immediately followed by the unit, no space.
30V
